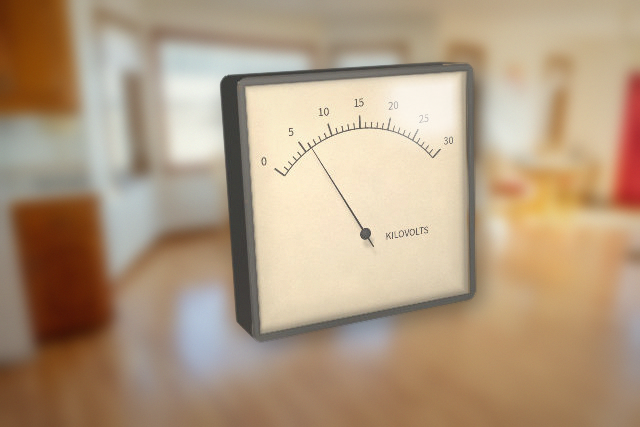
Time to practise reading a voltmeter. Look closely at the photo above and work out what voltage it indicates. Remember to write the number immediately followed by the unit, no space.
6kV
